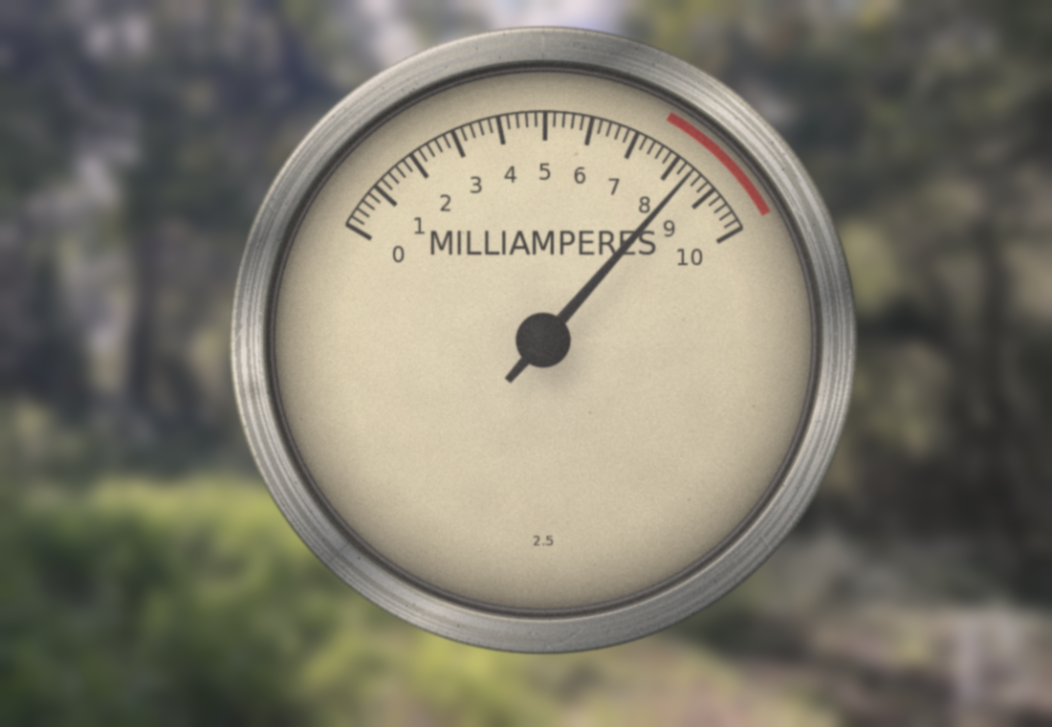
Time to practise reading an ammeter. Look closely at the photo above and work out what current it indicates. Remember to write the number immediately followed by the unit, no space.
8.4mA
